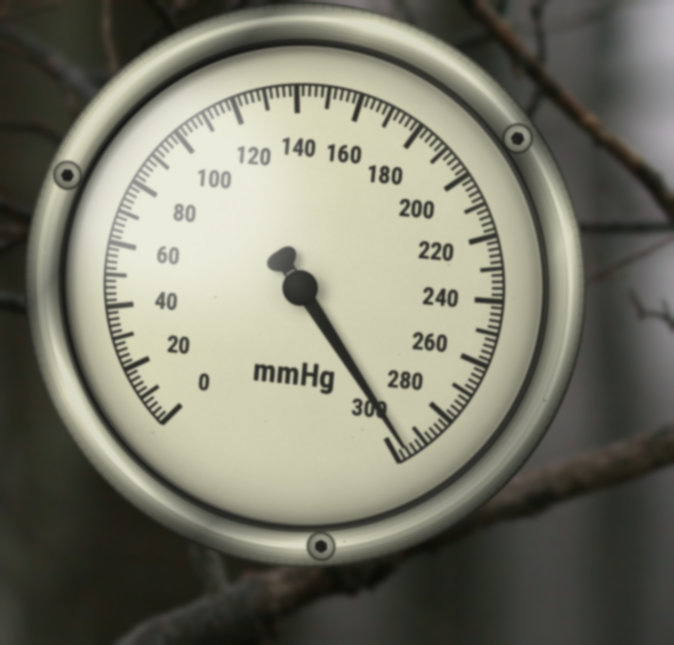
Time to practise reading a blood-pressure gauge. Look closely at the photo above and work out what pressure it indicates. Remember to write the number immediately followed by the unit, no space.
296mmHg
